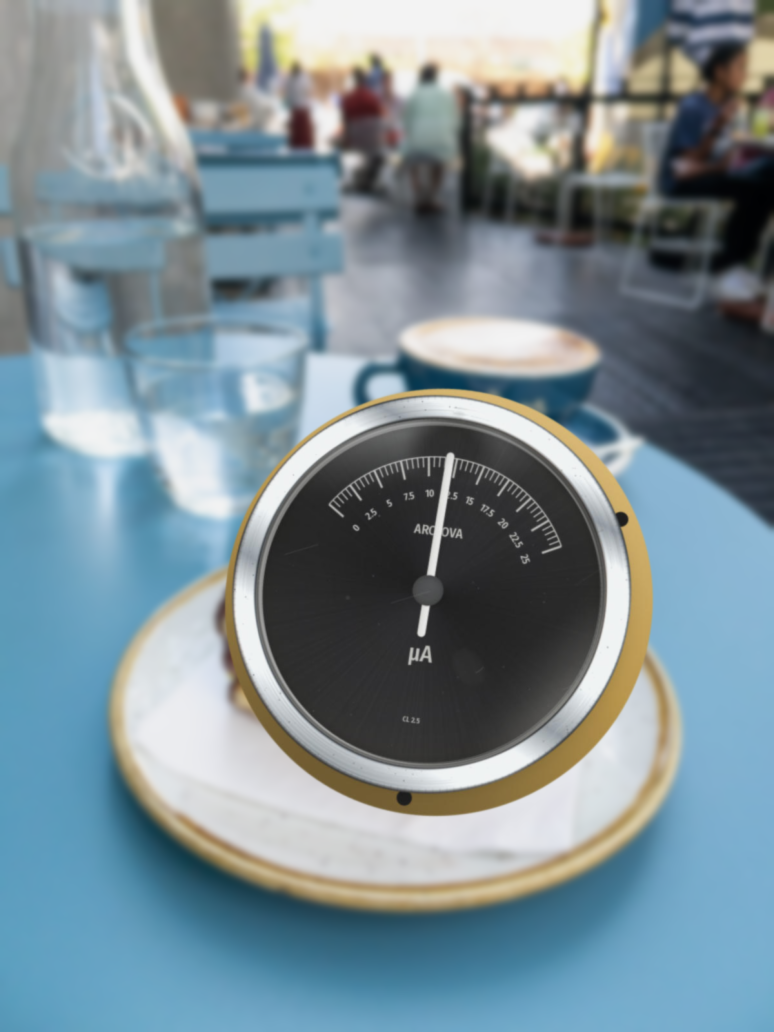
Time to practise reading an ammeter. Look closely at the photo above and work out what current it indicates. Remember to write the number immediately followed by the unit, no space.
12µA
